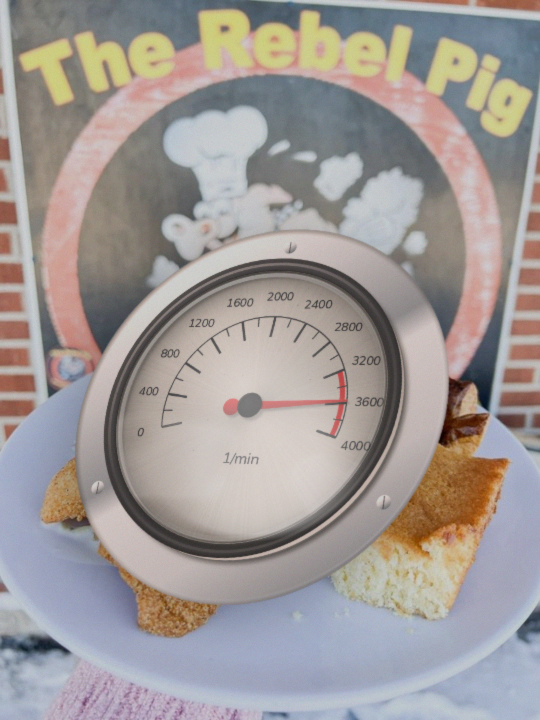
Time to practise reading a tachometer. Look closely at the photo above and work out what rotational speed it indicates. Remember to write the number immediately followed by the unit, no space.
3600rpm
